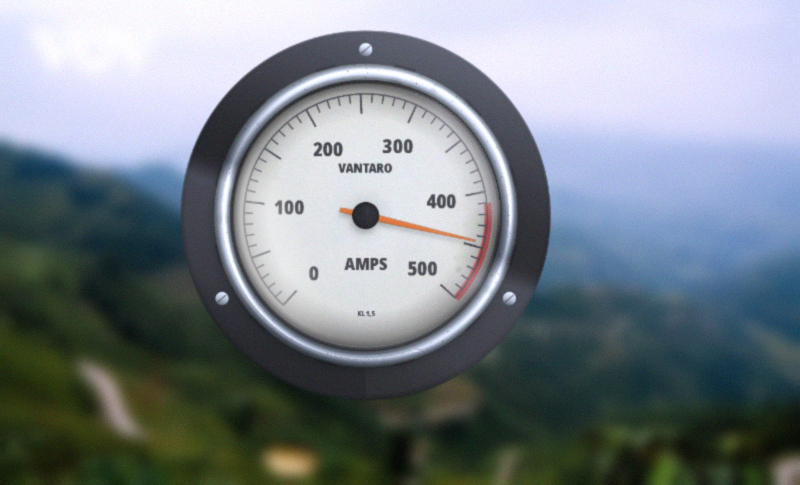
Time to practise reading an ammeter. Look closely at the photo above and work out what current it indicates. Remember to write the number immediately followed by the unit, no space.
445A
